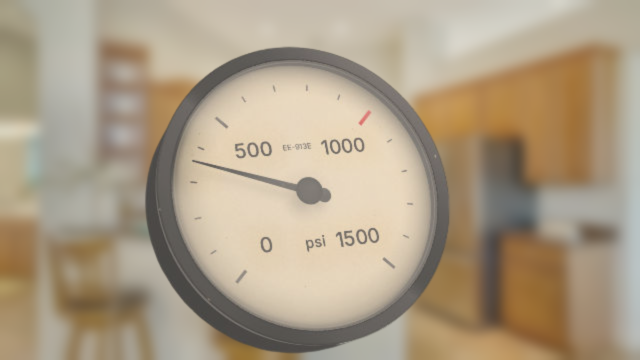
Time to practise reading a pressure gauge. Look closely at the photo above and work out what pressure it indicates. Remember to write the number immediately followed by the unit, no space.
350psi
